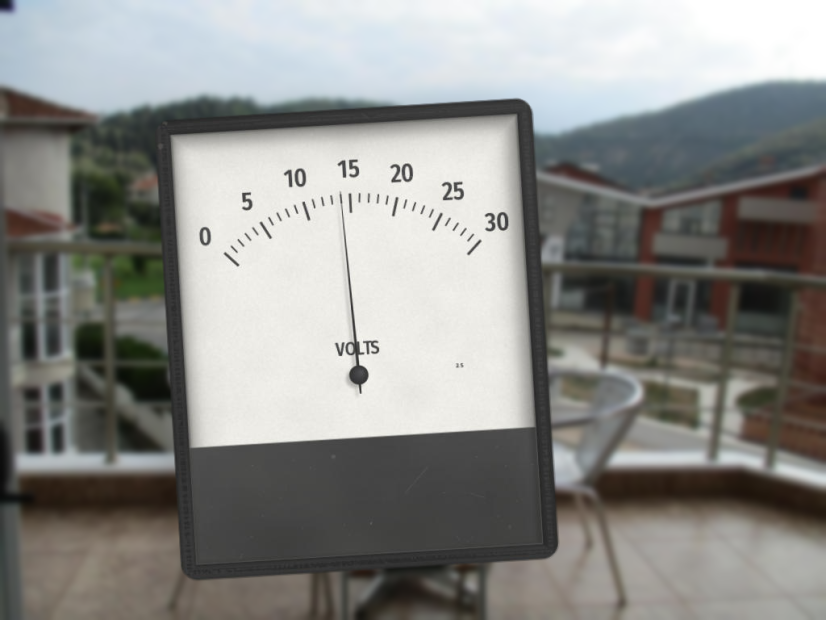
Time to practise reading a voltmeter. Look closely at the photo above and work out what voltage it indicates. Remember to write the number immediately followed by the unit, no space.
14V
